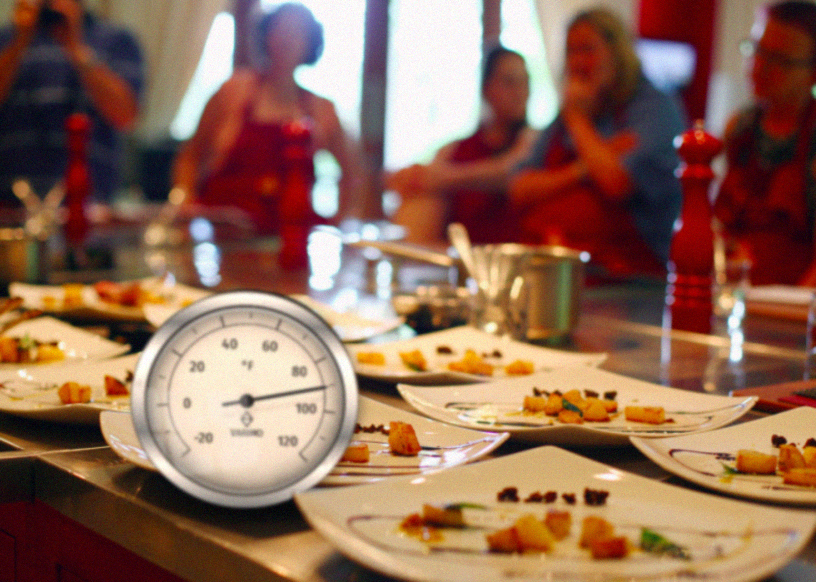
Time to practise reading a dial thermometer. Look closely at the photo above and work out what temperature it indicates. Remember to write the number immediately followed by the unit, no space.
90°F
